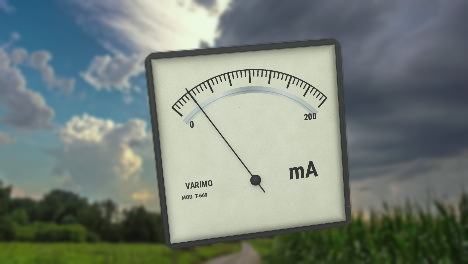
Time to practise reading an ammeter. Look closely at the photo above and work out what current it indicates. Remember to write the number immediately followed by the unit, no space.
25mA
